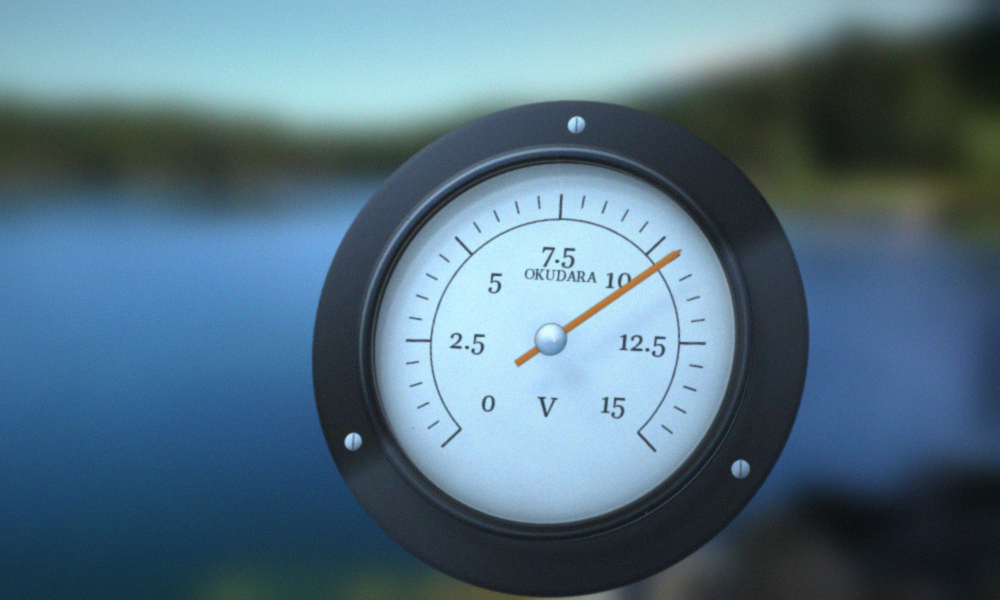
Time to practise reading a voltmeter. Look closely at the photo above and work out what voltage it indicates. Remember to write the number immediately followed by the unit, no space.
10.5V
